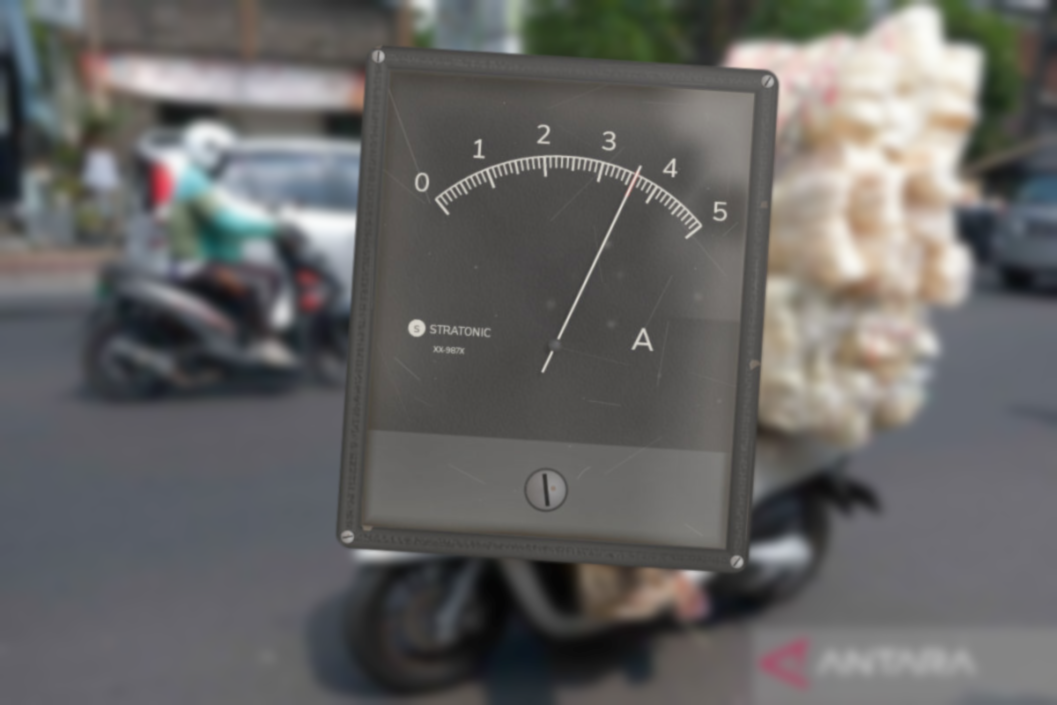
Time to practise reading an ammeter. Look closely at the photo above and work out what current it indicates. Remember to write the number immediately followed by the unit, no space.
3.6A
